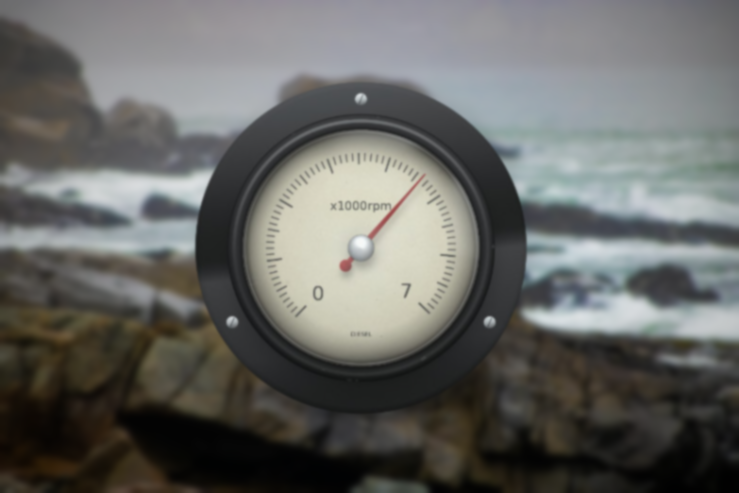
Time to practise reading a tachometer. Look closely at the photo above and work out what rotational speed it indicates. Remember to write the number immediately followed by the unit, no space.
4600rpm
